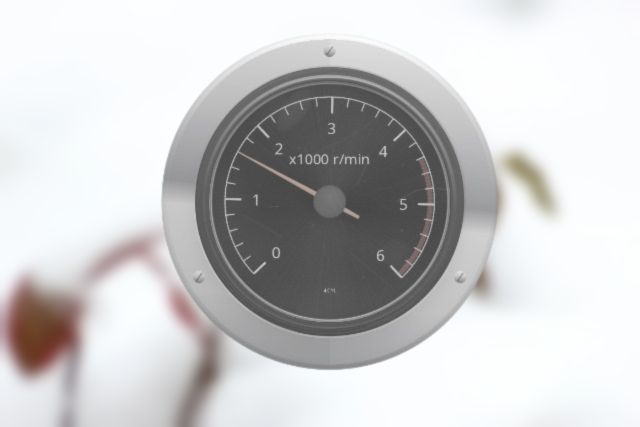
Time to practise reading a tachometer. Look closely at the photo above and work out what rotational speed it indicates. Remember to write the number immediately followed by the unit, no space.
1600rpm
